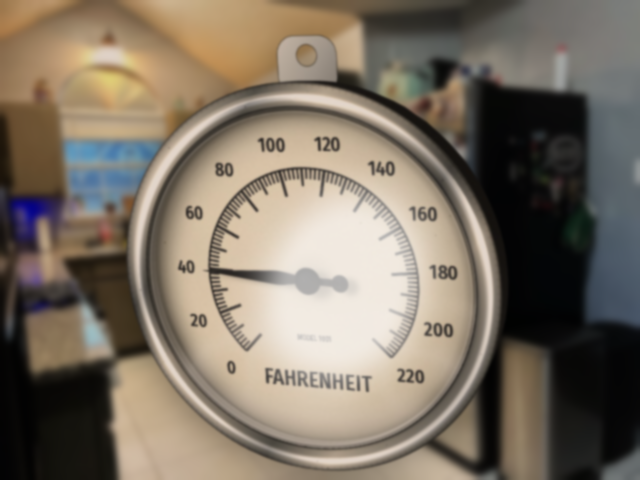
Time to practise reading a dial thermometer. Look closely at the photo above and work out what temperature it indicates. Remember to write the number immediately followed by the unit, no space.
40°F
